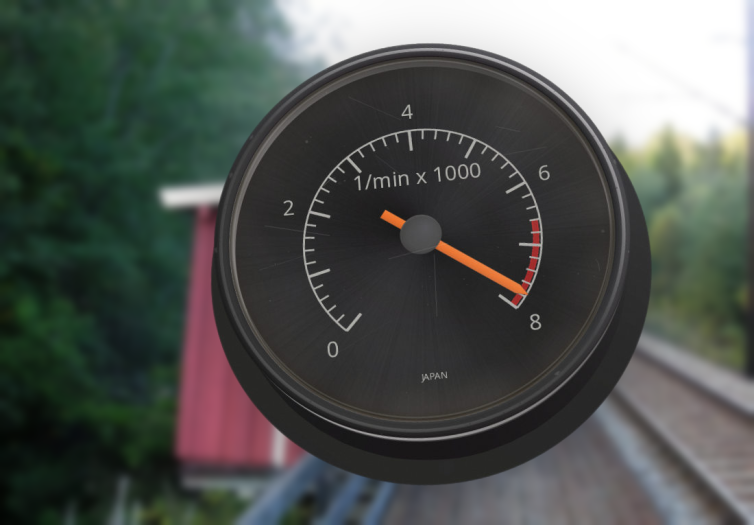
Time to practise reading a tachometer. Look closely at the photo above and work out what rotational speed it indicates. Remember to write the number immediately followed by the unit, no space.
7800rpm
